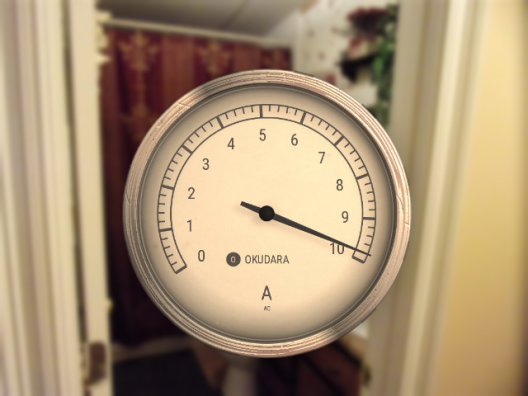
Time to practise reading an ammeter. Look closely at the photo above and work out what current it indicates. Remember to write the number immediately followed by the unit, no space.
9.8A
